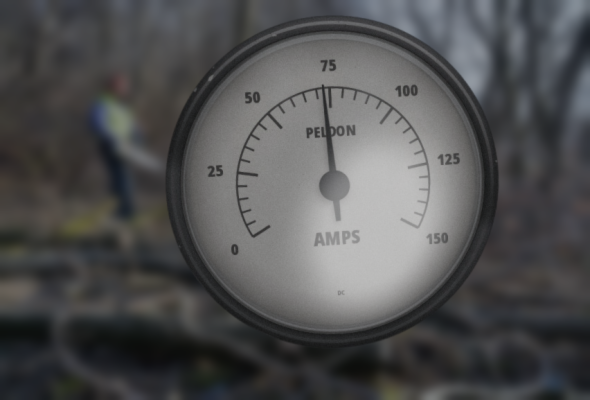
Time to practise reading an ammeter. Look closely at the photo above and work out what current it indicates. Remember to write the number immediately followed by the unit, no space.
72.5A
